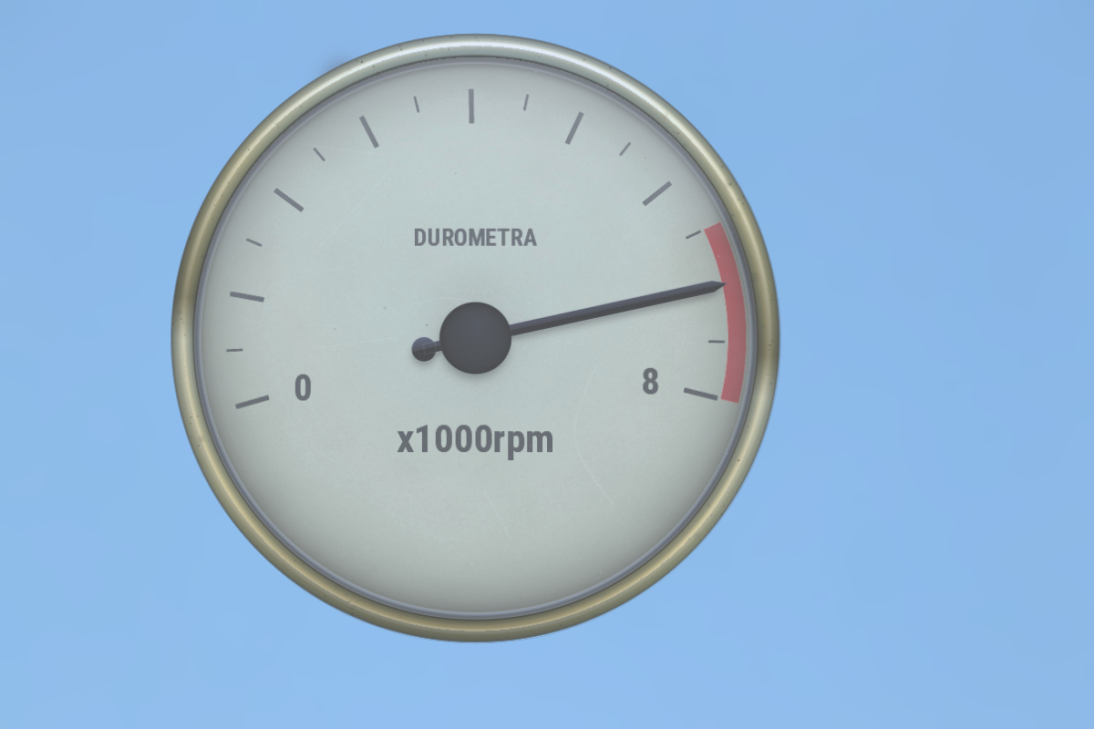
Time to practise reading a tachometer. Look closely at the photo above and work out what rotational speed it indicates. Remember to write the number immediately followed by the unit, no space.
7000rpm
